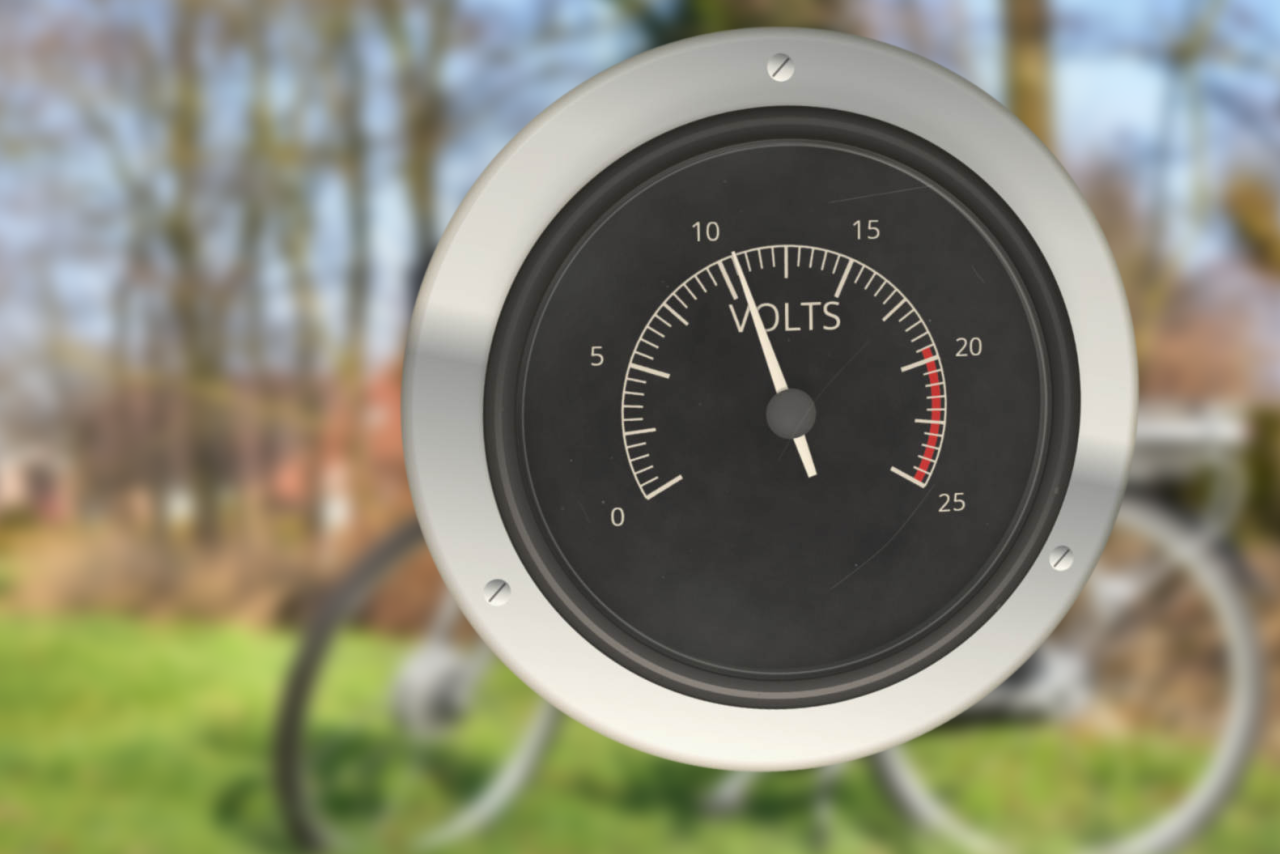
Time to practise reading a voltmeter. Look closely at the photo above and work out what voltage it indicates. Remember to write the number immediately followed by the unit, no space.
10.5V
